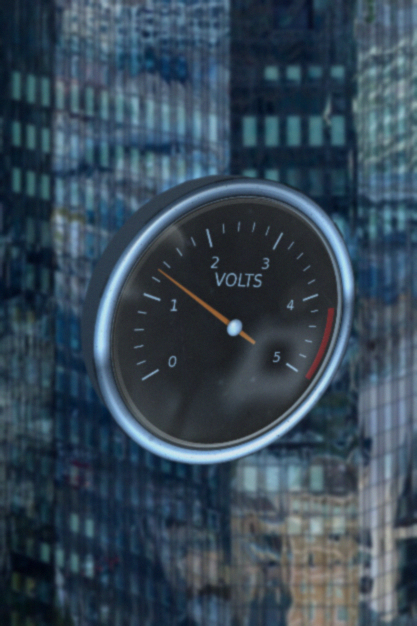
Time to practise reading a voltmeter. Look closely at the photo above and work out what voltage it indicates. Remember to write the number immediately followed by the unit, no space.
1.3V
